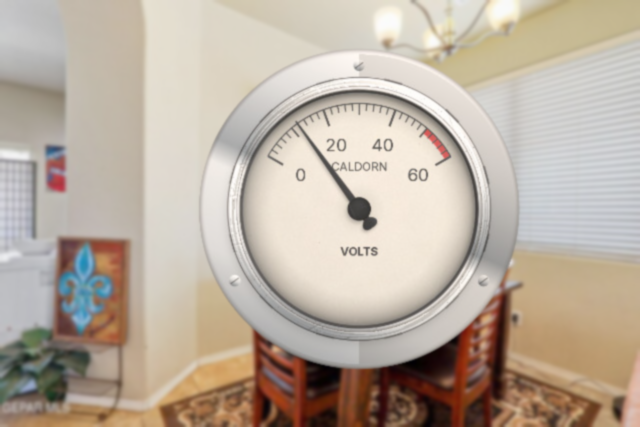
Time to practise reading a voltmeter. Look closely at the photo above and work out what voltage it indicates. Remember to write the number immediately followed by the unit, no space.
12V
